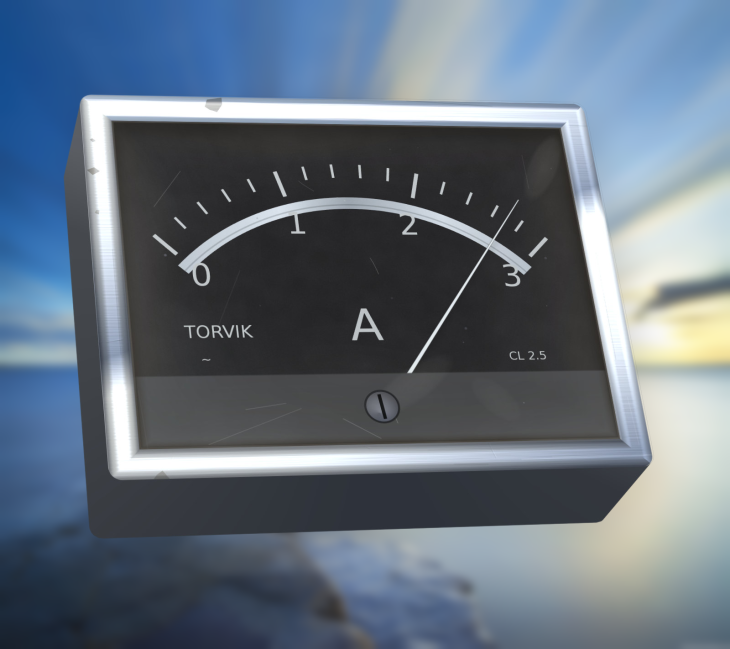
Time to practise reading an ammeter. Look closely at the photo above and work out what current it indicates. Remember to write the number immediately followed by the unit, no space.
2.7A
